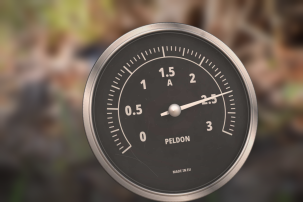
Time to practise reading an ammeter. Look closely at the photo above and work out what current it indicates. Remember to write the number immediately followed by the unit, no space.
2.5A
